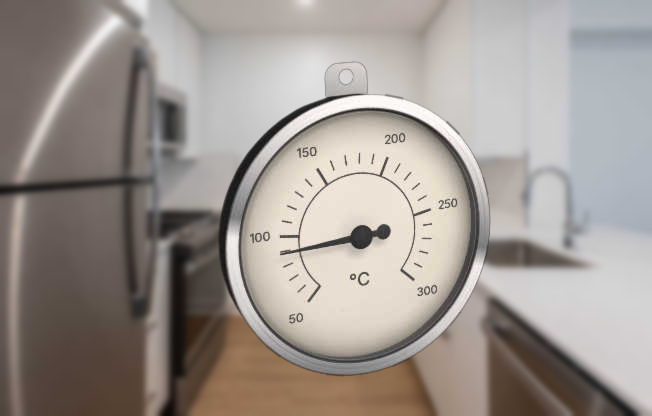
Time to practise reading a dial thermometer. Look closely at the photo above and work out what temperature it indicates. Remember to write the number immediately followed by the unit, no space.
90°C
